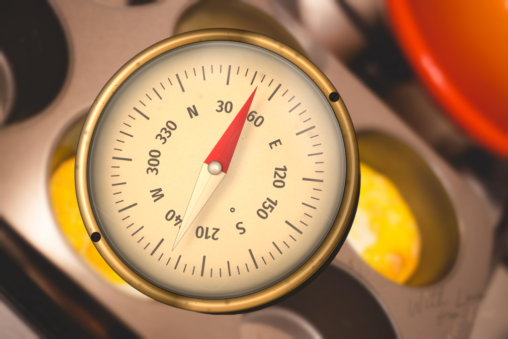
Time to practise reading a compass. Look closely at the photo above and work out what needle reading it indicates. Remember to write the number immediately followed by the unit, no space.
50°
